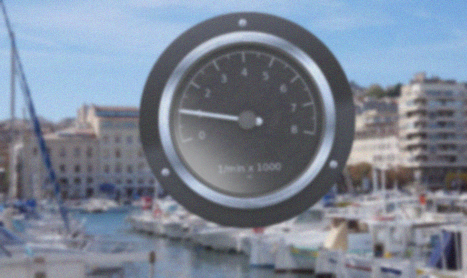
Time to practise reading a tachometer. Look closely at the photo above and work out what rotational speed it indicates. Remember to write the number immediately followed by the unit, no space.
1000rpm
